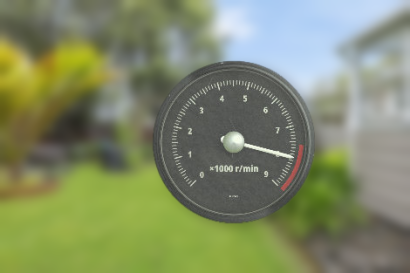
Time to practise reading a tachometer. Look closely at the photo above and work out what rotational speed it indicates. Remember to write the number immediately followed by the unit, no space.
8000rpm
